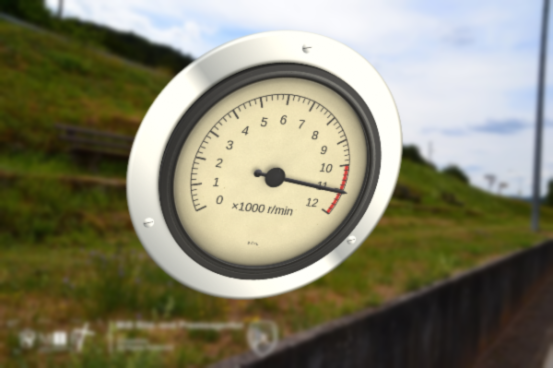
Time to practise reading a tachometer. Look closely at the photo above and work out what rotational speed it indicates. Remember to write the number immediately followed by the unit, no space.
11000rpm
